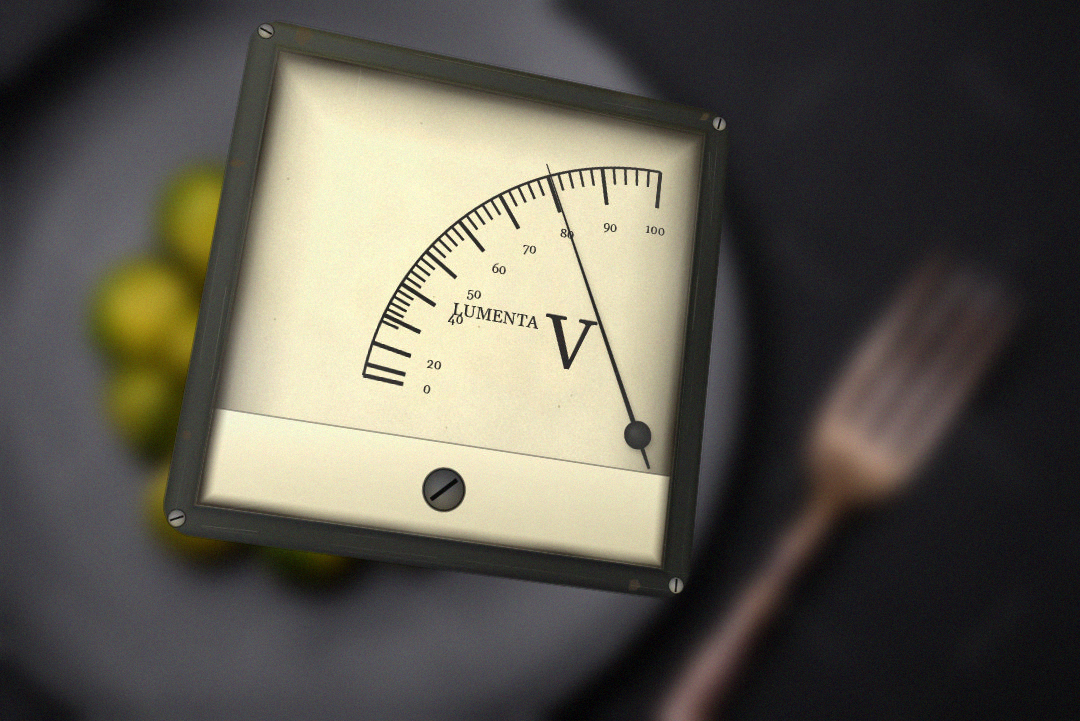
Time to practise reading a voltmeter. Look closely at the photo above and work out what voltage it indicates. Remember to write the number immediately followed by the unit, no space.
80V
